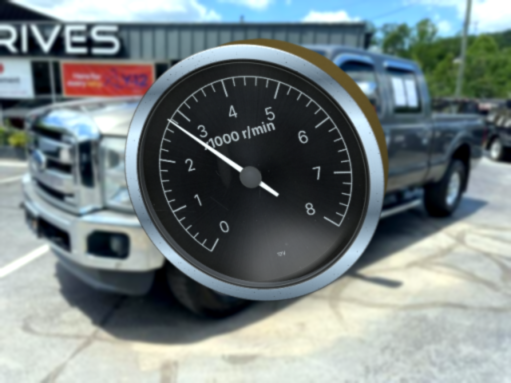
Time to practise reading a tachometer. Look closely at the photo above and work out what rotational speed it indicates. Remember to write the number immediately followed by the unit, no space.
2800rpm
